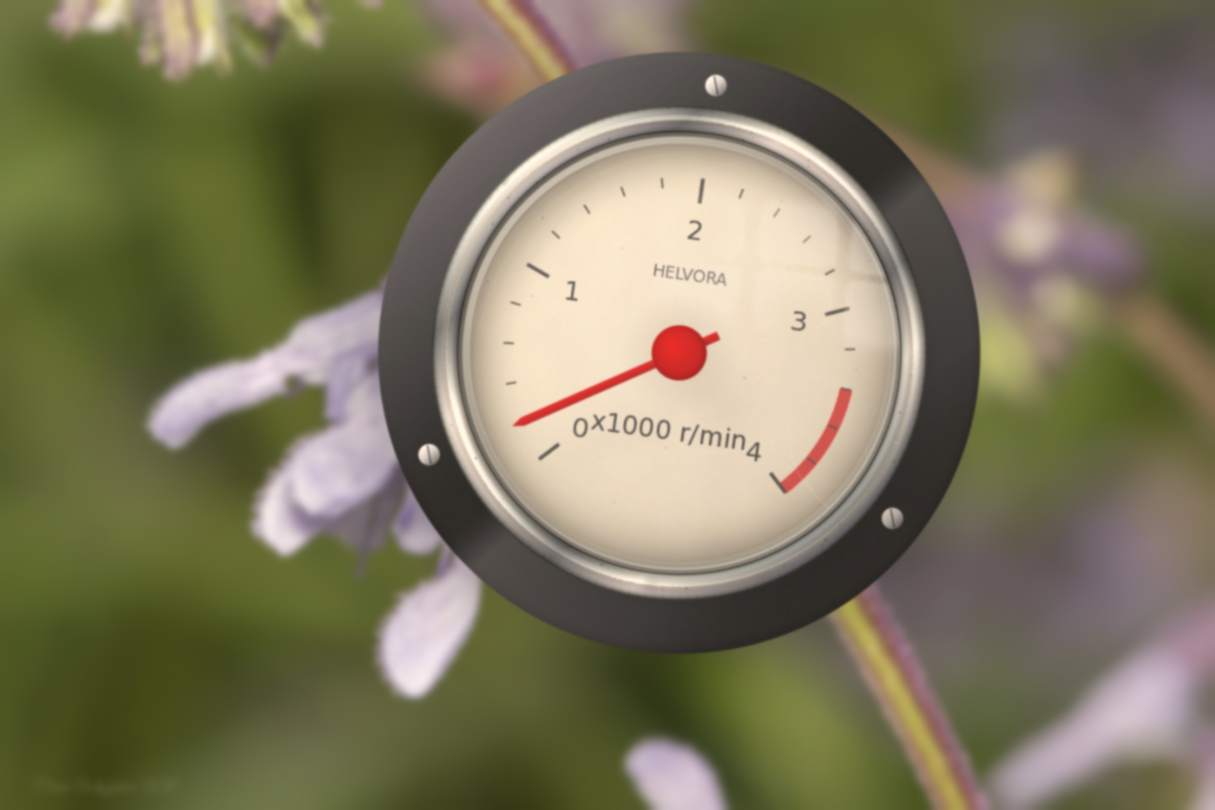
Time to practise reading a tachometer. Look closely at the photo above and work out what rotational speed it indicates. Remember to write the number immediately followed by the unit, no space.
200rpm
